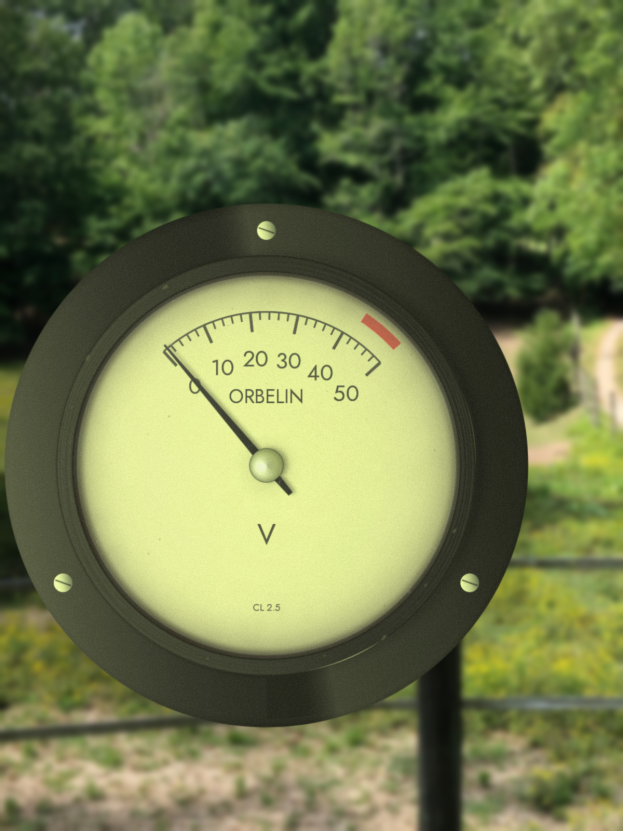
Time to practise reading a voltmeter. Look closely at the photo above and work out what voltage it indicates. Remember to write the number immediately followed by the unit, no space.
1V
